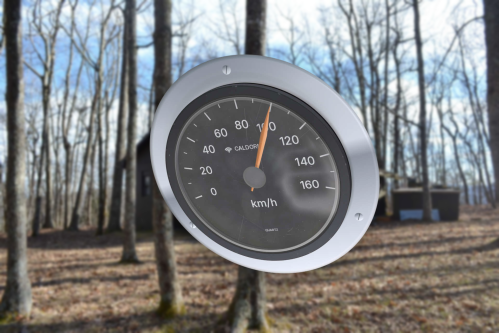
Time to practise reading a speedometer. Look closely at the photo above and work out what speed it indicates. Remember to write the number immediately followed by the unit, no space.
100km/h
